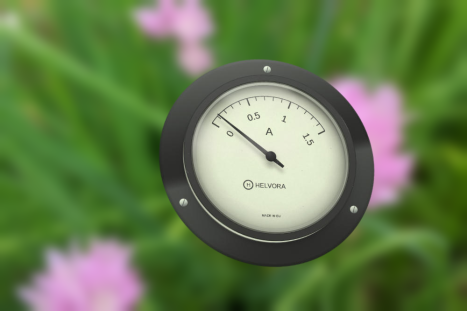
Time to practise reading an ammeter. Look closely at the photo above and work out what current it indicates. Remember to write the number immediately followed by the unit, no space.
0.1A
